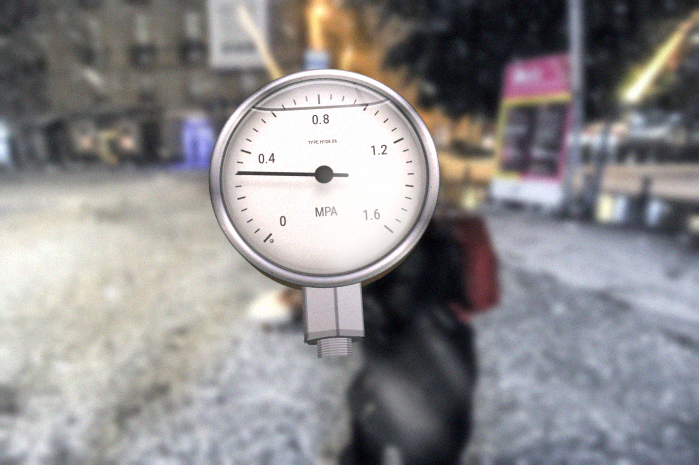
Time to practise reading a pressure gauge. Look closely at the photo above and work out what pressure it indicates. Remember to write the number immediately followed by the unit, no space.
0.3MPa
